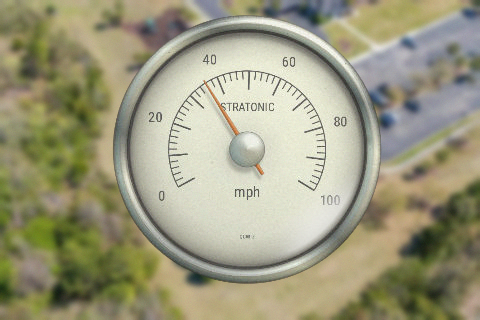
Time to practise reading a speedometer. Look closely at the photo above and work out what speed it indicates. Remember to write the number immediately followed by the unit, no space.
36mph
